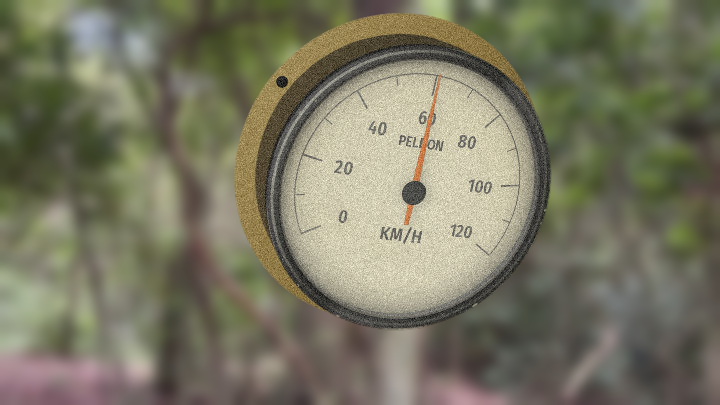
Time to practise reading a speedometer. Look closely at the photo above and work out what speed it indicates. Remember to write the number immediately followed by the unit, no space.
60km/h
